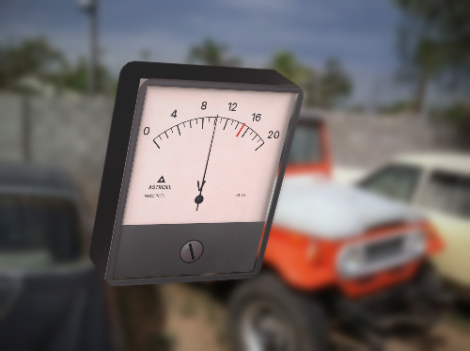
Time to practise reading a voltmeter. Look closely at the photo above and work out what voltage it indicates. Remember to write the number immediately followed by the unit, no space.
10V
